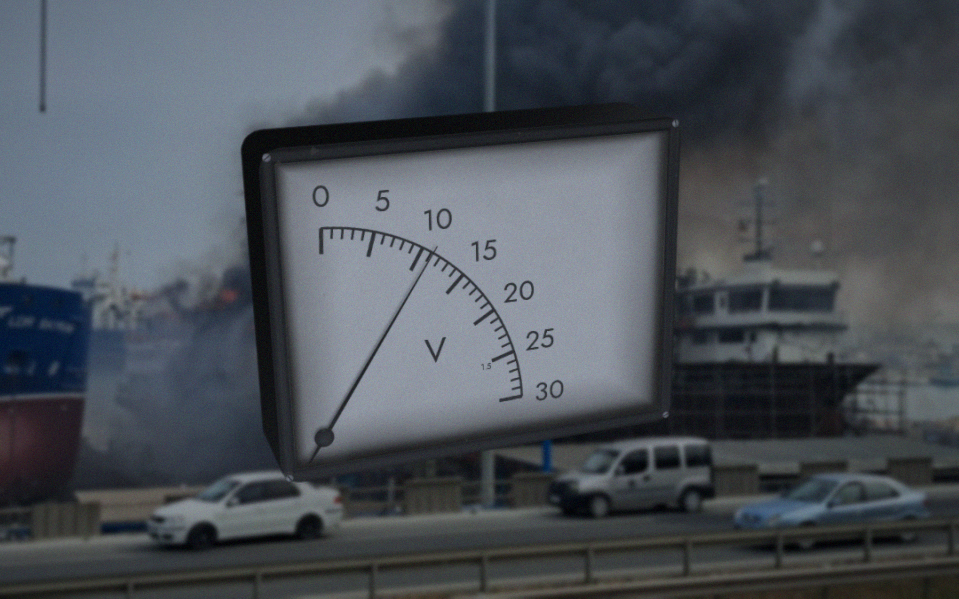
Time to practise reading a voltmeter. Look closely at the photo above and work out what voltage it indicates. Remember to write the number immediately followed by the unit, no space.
11V
